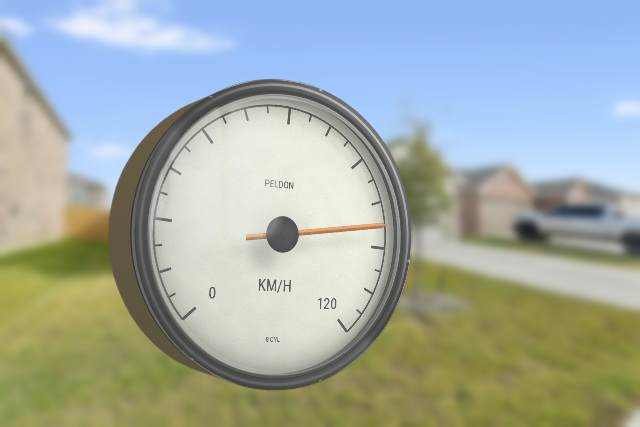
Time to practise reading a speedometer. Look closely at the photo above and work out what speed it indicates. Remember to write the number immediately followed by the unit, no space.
95km/h
